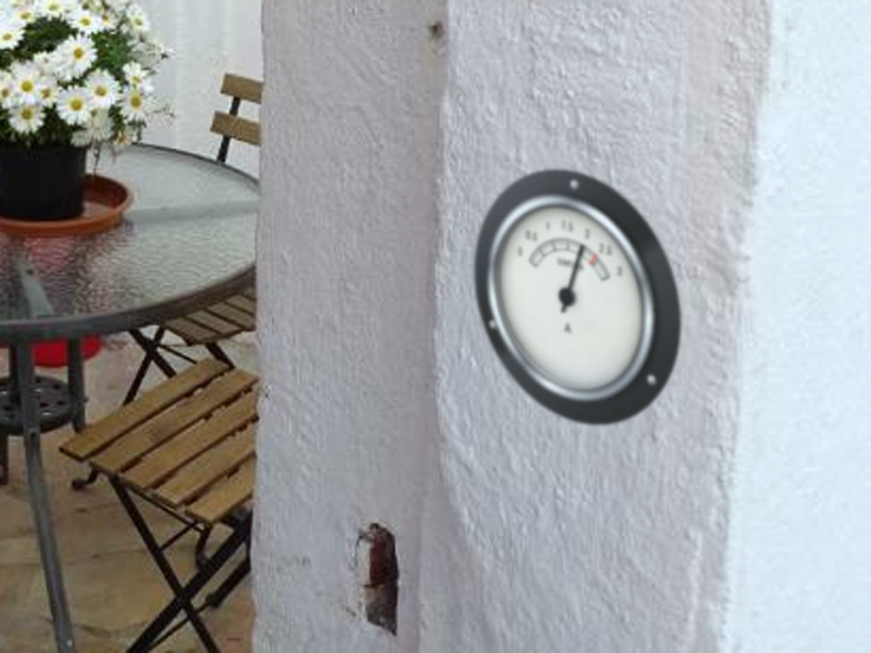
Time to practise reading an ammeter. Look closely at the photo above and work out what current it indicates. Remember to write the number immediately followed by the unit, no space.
2A
